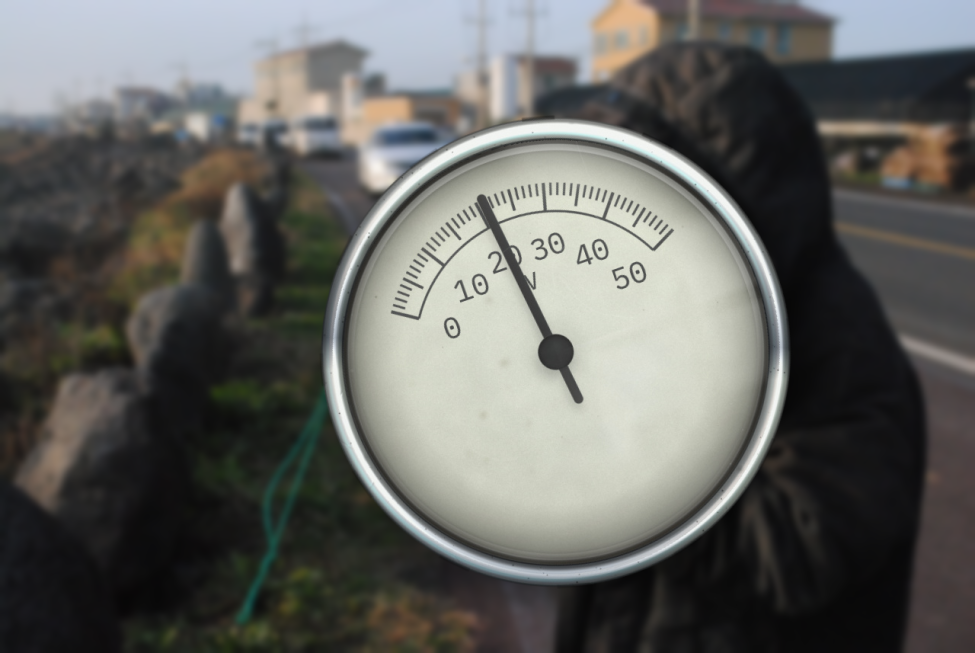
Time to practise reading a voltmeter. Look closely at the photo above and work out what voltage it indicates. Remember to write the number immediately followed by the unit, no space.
21V
